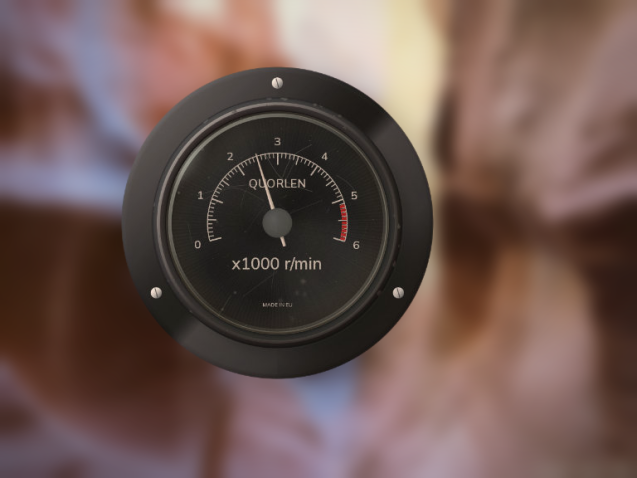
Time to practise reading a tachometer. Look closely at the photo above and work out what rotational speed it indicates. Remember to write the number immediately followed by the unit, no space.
2500rpm
